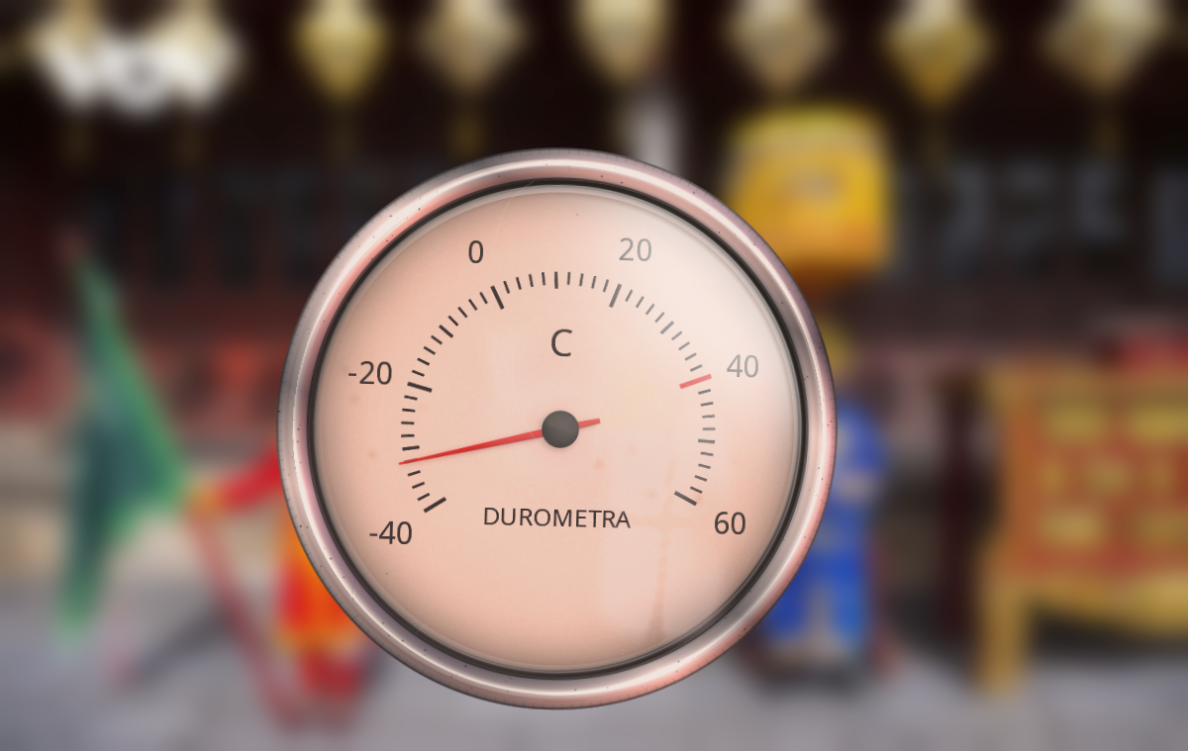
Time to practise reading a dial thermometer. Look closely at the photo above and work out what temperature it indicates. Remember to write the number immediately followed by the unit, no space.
-32°C
